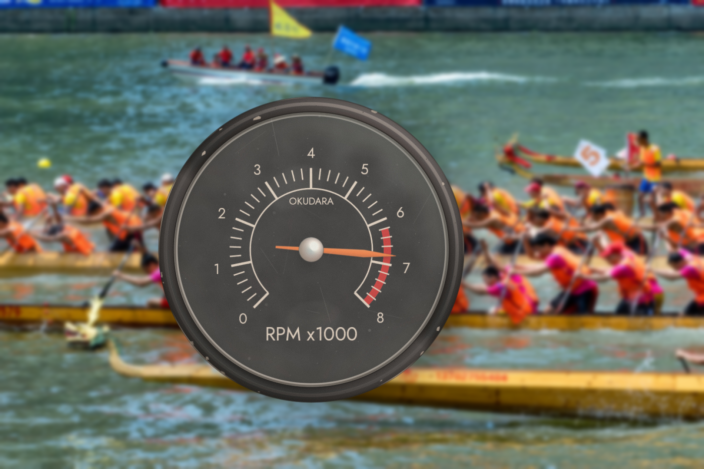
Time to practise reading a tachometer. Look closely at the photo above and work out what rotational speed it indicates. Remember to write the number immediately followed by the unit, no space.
6800rpm
